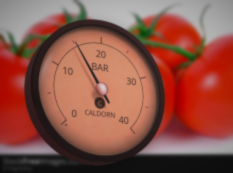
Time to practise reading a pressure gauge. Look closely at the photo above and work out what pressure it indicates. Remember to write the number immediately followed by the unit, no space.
15bar
